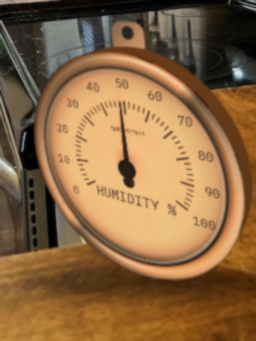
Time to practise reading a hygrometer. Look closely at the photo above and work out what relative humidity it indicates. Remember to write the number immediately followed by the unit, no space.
50%
